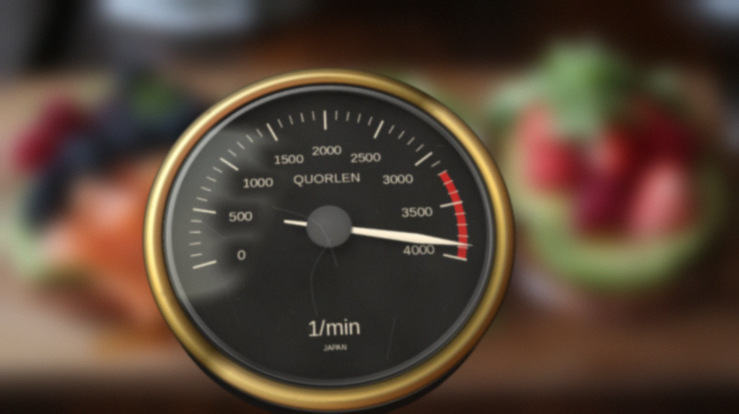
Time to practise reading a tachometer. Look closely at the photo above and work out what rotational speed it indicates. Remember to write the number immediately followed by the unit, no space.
3900rpm
